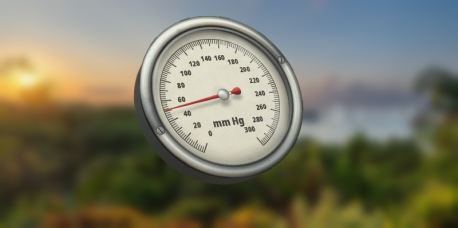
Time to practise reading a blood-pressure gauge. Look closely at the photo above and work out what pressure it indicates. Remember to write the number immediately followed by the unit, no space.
50mmHg
